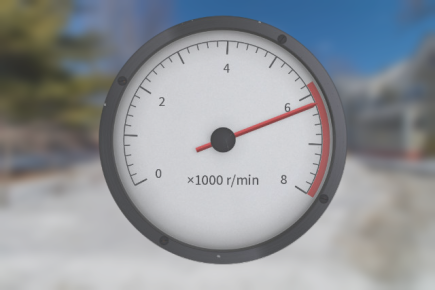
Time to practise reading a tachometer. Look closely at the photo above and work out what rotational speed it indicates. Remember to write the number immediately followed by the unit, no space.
6200rpm
